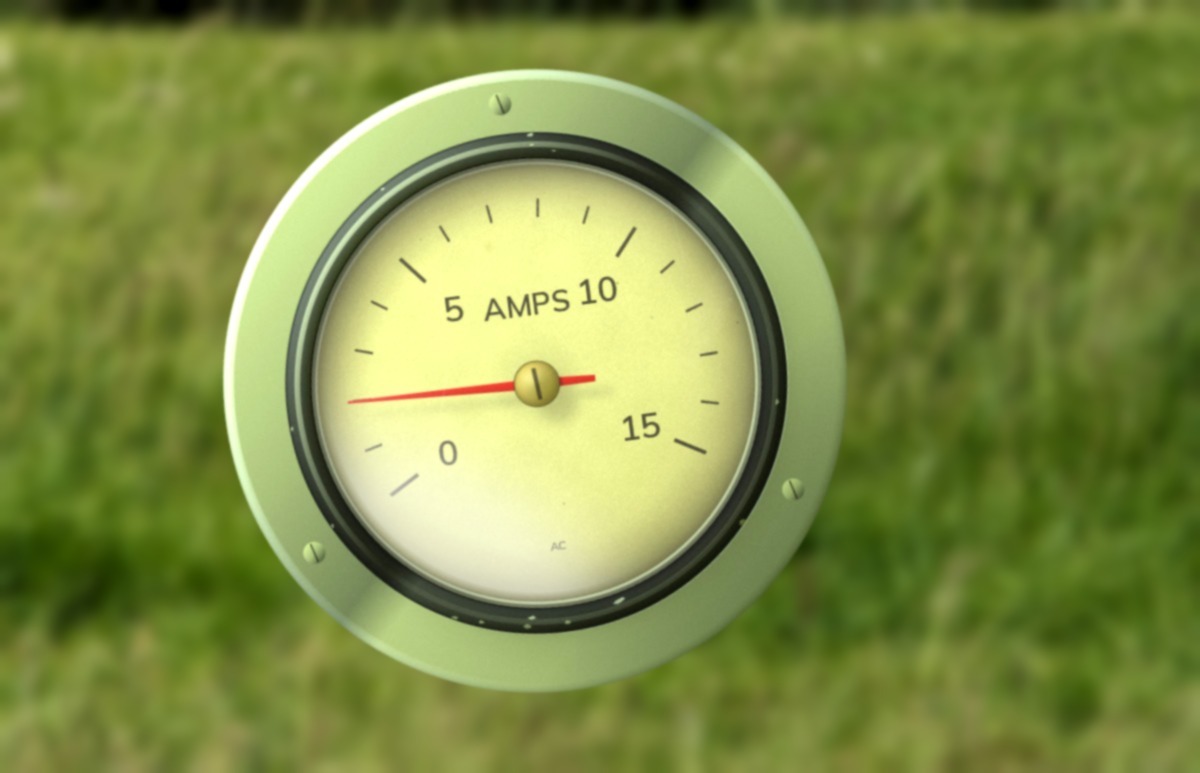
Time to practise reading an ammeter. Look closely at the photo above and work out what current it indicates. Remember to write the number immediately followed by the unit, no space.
2A
